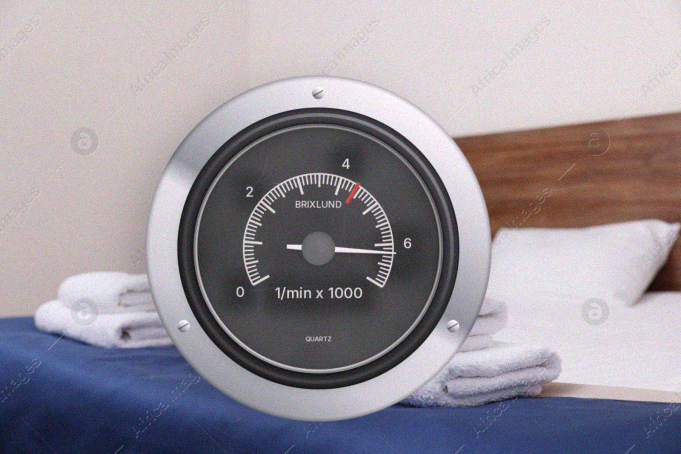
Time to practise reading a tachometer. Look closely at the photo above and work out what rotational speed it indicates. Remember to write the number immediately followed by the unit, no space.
6200rpm
